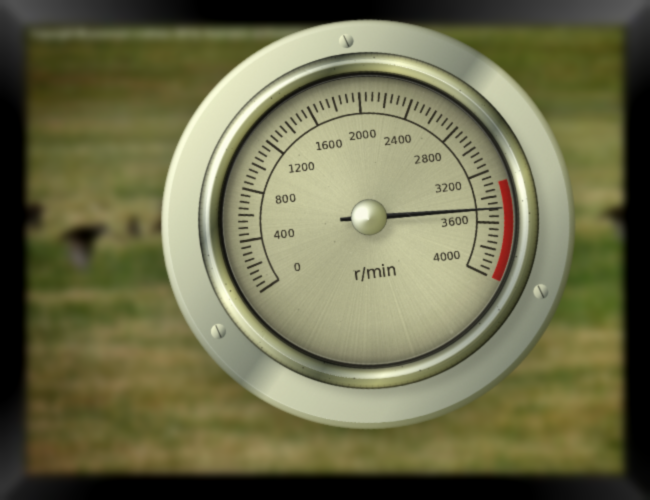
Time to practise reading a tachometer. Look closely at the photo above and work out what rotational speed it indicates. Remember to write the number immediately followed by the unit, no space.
3500rpm
